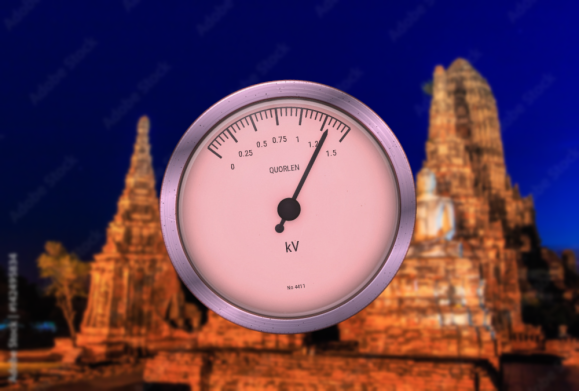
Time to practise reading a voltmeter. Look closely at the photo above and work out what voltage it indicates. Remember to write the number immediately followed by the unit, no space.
1.3kV
